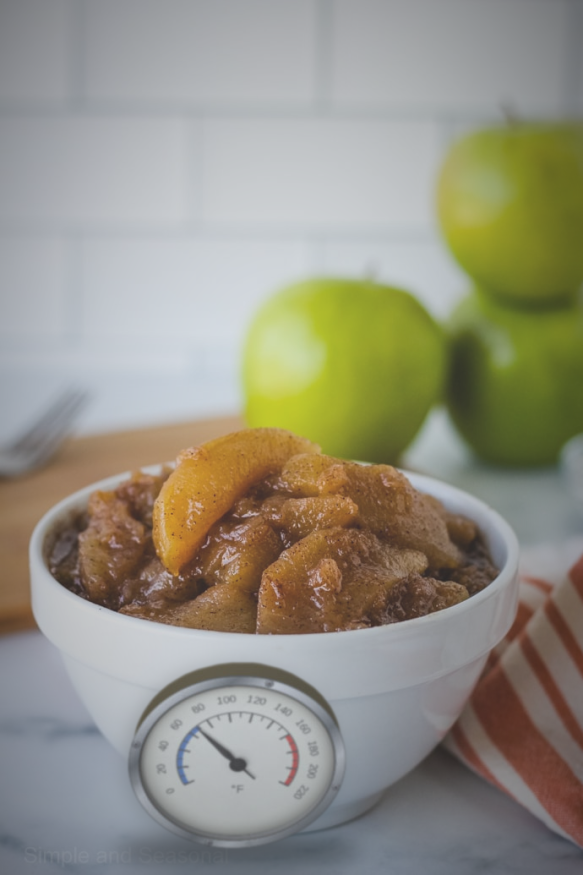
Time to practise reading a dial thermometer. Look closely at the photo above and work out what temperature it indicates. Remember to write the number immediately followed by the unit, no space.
70°F
